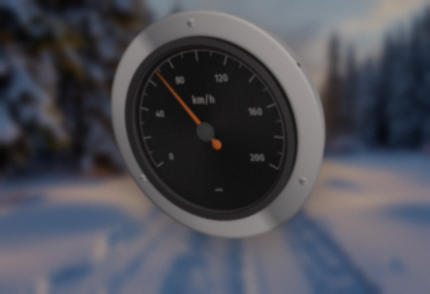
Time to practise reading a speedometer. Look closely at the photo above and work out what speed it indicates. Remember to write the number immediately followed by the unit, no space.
70km/h
